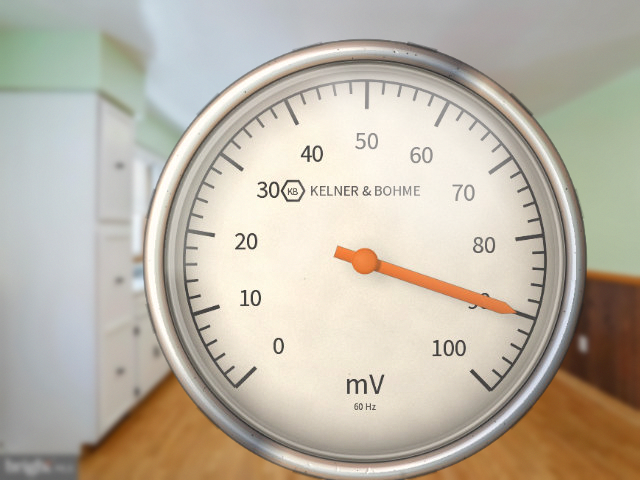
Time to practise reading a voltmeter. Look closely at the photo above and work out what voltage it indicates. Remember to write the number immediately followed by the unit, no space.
90mV
